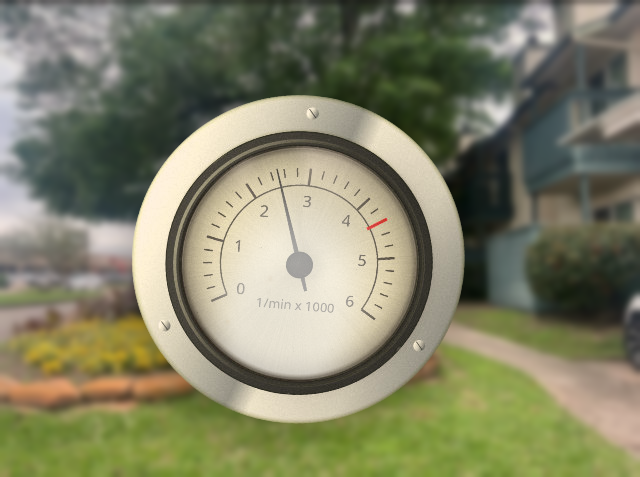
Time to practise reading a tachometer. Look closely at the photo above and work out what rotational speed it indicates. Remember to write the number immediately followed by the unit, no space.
2500rpm
